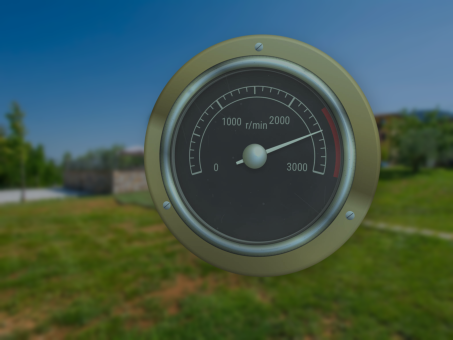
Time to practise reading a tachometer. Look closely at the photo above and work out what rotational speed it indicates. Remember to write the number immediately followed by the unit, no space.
2500rpm
